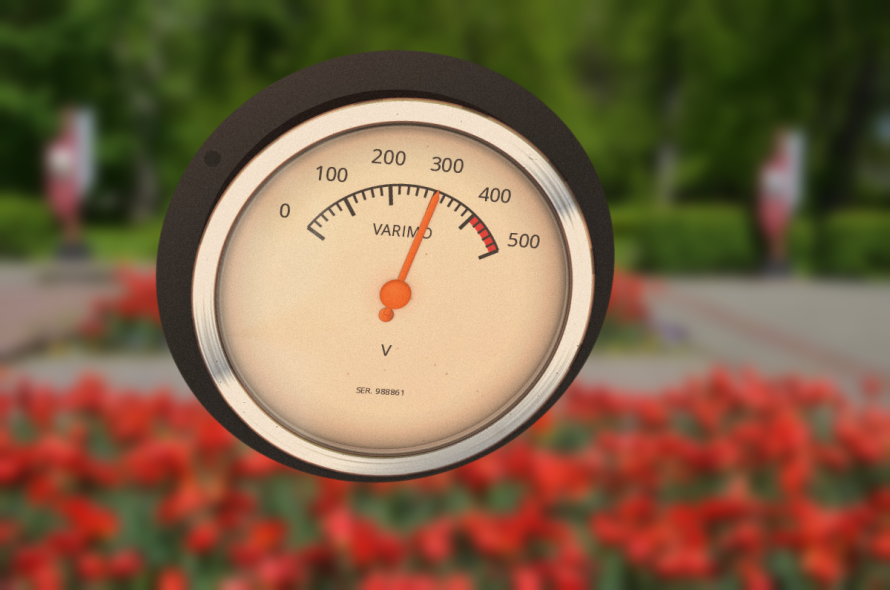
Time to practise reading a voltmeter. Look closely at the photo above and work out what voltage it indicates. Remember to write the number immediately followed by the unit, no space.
300V
